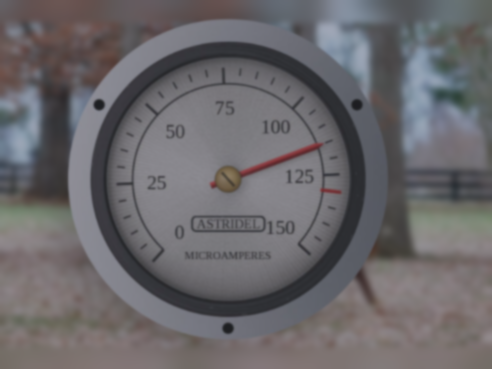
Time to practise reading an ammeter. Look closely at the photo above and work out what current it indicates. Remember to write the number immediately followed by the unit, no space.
115µA
